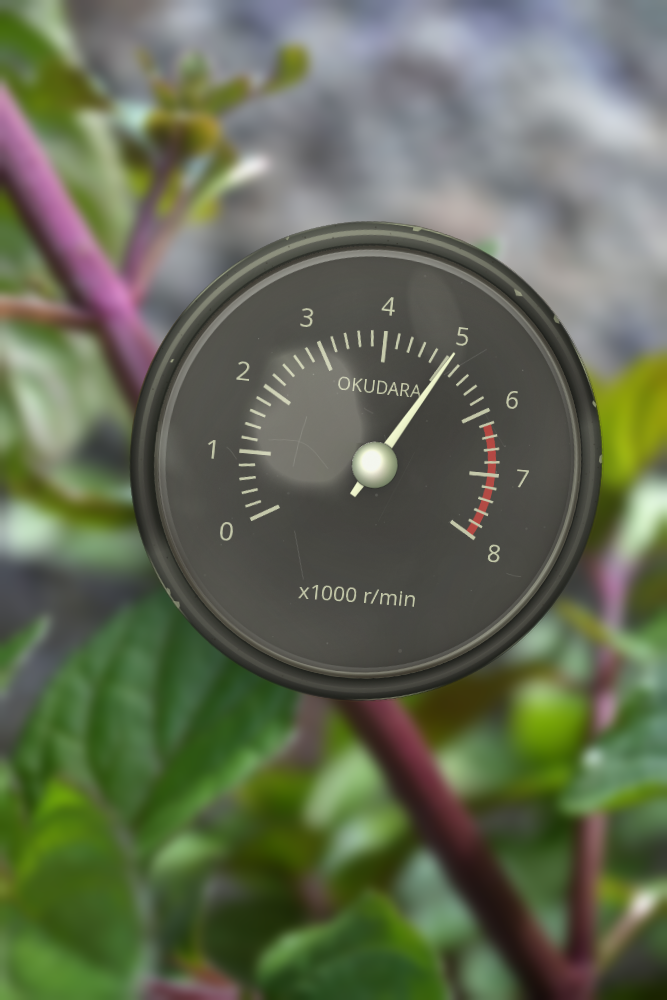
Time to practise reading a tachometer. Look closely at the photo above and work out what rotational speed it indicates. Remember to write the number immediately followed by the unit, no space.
5000rpm
